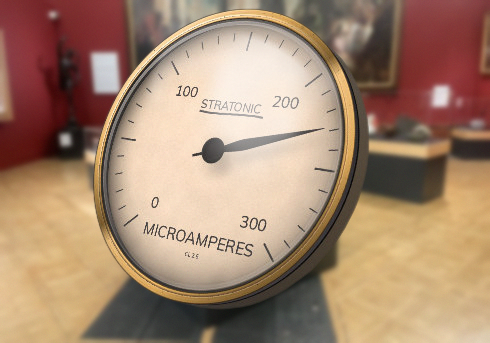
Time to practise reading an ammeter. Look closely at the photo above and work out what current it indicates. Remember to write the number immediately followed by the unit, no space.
230µA
